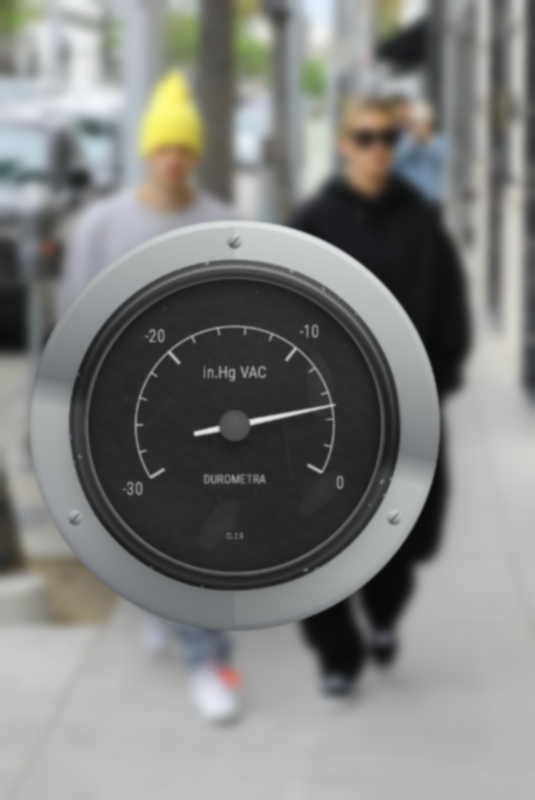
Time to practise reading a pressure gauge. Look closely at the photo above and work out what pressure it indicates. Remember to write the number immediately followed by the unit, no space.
-5inHg
